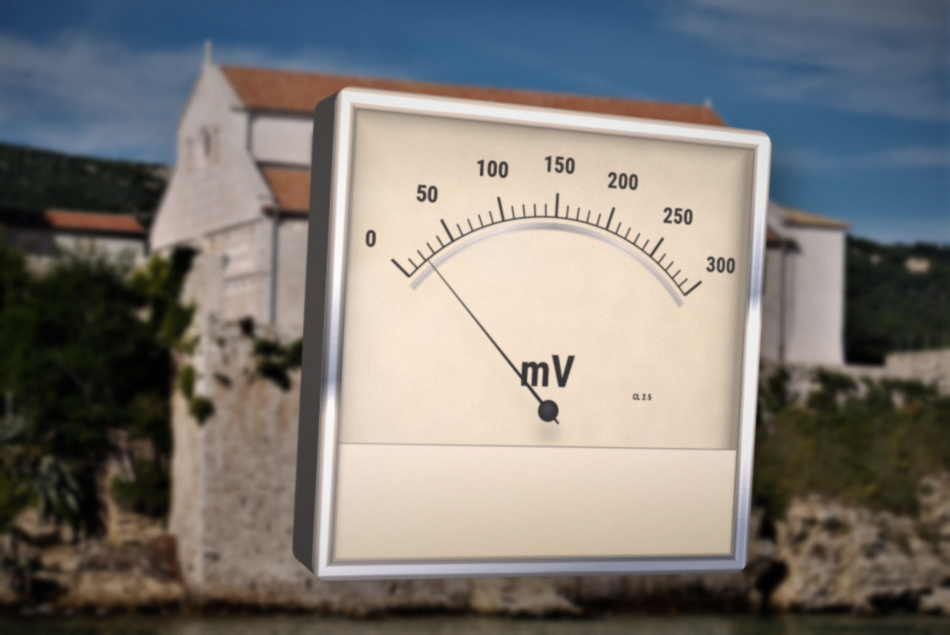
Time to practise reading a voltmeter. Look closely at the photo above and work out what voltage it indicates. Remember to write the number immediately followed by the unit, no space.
20mV
